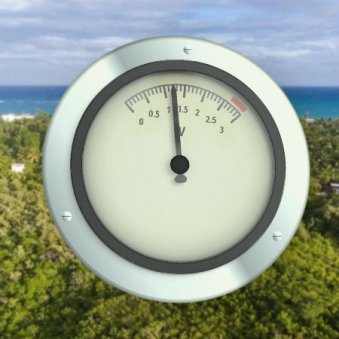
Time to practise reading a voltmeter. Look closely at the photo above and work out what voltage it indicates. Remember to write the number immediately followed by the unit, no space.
1.2V
